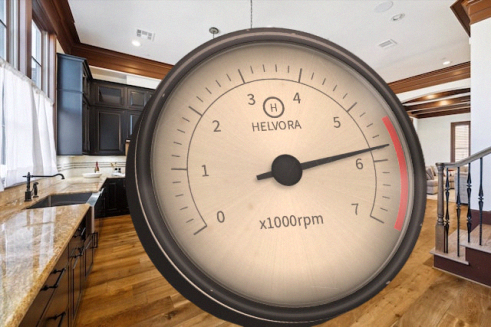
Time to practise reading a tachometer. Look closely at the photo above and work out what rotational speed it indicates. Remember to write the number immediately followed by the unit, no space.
5800rpm
